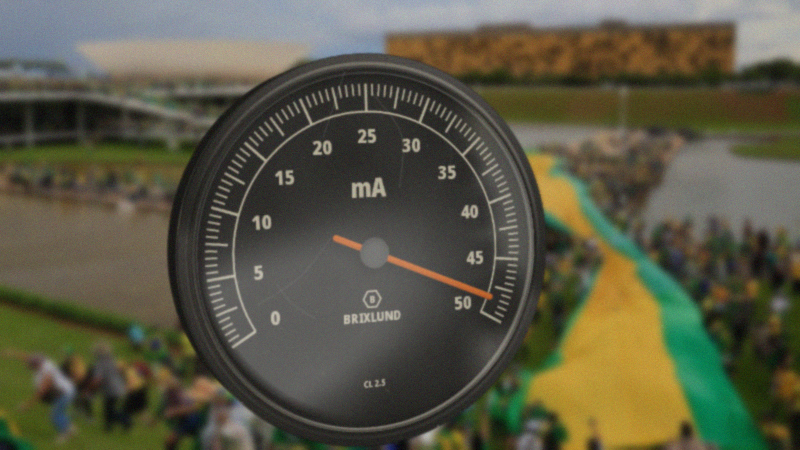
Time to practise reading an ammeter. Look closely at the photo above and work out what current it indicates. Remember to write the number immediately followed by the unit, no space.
48.5mA
